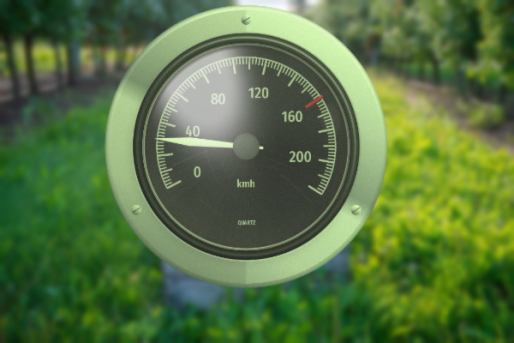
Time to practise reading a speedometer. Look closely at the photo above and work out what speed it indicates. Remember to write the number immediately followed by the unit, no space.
30km/h
